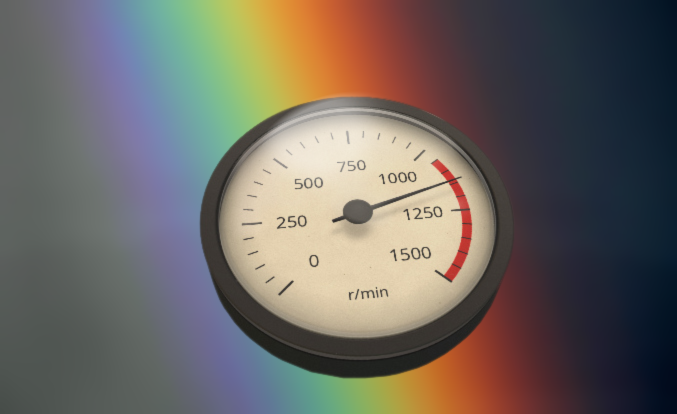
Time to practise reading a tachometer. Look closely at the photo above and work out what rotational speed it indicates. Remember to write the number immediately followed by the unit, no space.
1150rpm
